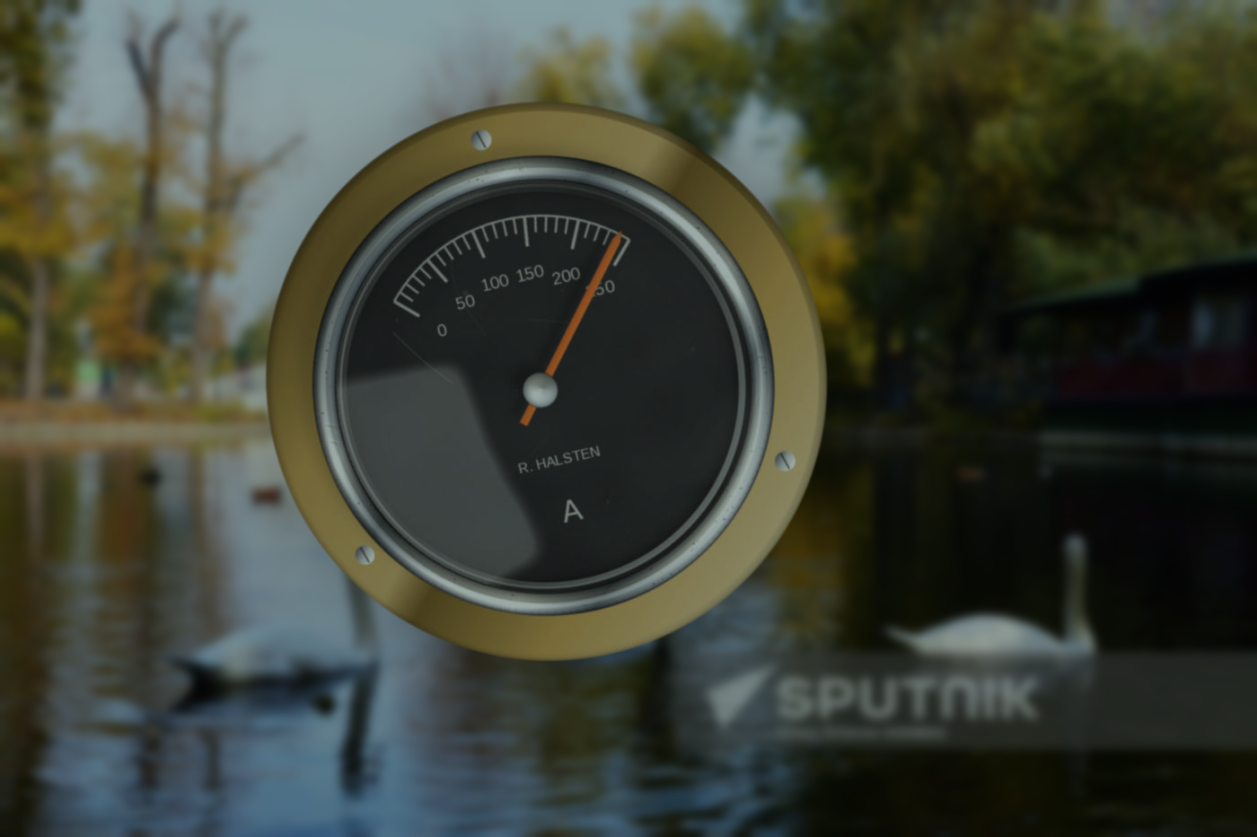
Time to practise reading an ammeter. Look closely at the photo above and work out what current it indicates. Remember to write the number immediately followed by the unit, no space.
240A
